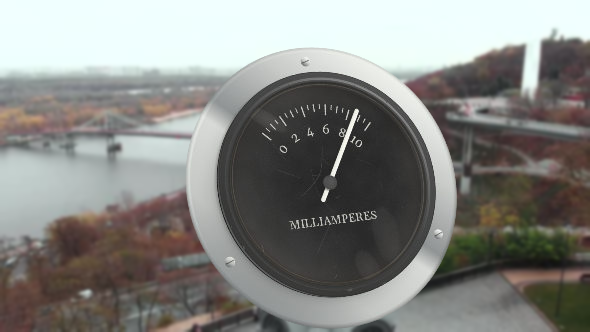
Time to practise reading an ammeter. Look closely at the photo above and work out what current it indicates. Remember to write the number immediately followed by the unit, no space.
8.5mA
